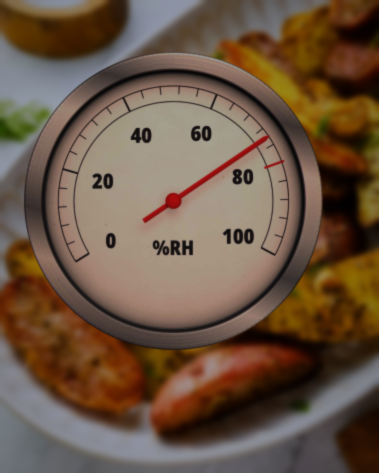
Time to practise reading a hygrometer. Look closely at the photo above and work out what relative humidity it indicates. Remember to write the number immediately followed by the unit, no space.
74%
